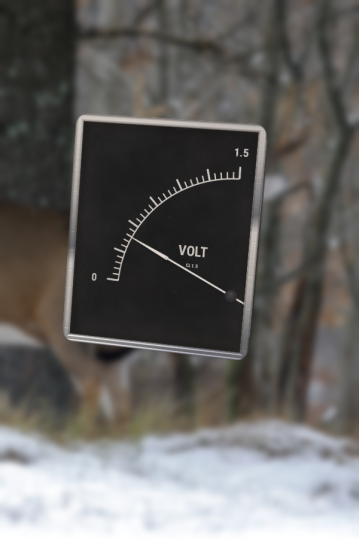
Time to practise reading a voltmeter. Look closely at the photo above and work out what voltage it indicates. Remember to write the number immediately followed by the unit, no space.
0.4V
